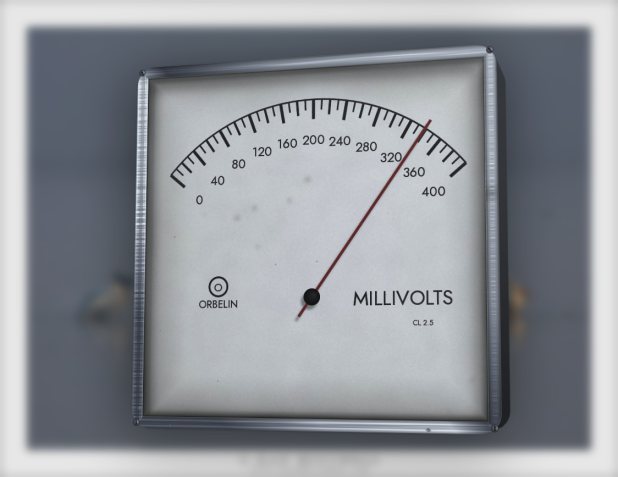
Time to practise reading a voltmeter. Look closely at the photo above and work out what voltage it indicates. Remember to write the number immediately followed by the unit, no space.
340mV
